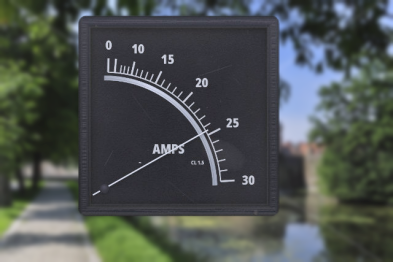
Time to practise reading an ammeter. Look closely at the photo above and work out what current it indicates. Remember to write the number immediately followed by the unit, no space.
24.5A
